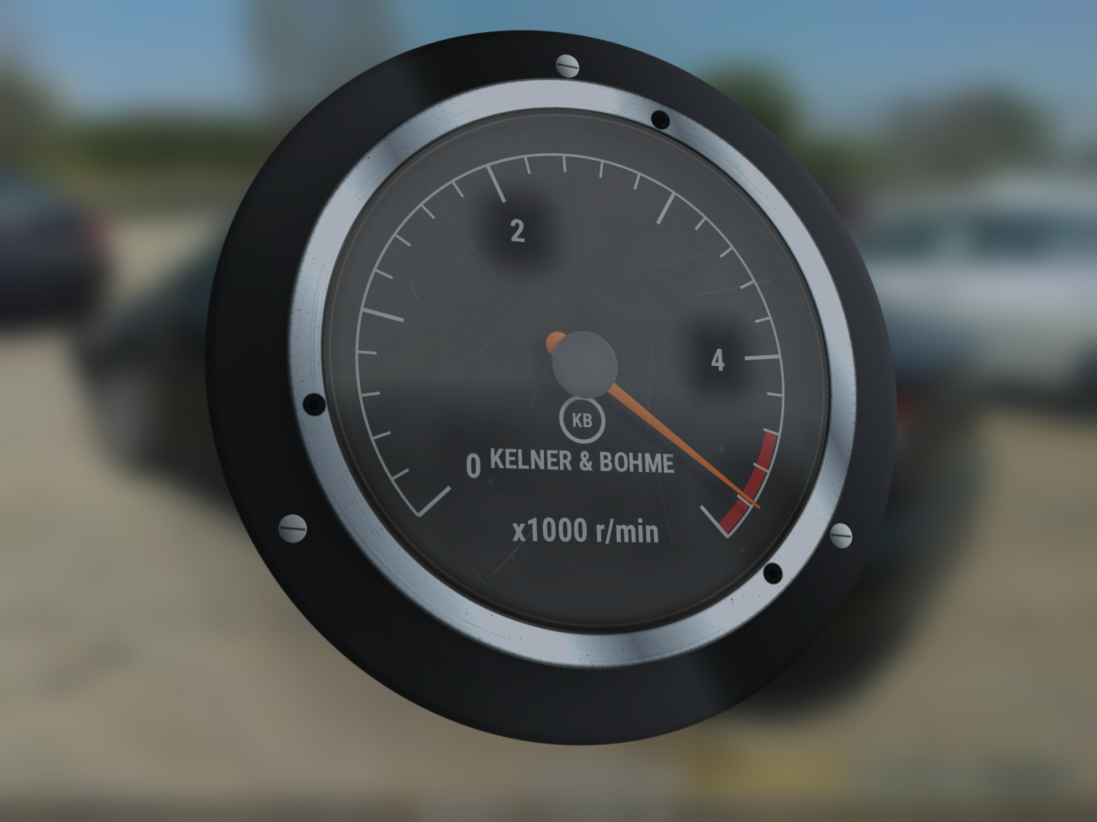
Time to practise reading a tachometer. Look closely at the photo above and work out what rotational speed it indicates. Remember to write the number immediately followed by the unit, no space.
4800rpm
